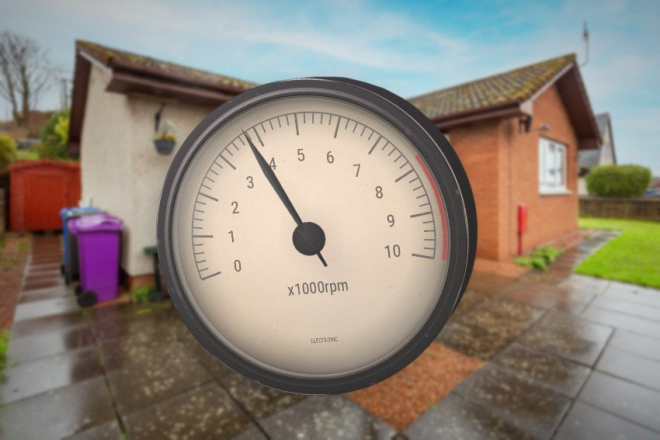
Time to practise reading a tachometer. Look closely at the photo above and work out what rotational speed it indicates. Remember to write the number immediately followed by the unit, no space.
3800rpm
